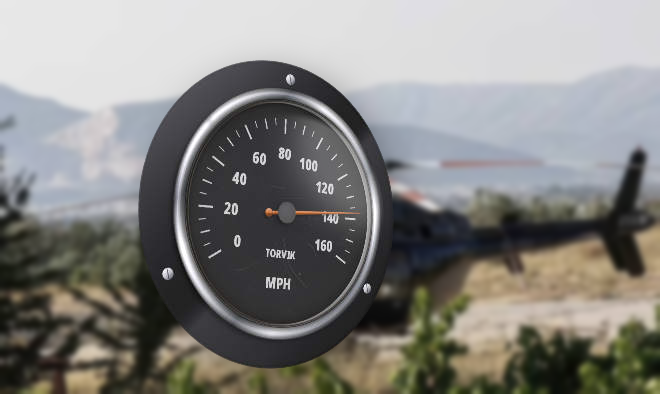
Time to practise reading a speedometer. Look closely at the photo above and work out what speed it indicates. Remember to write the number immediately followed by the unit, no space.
137.5mph
